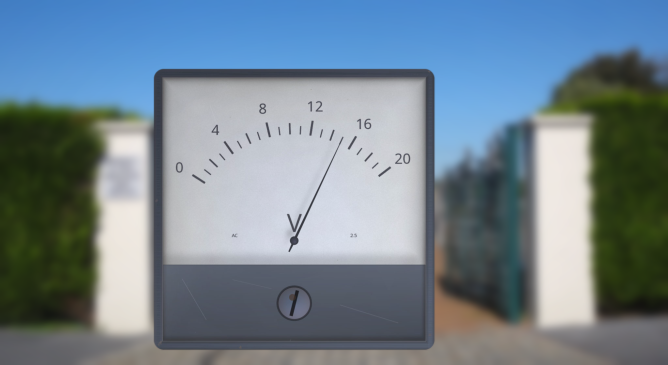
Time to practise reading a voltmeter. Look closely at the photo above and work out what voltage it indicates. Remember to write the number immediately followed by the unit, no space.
15V
